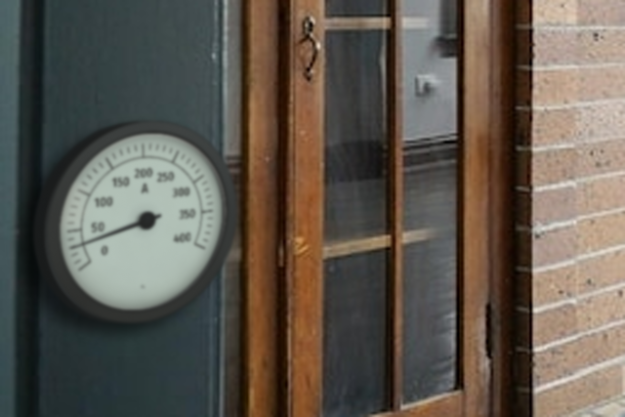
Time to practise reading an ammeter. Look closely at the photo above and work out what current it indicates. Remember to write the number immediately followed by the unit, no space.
30A
